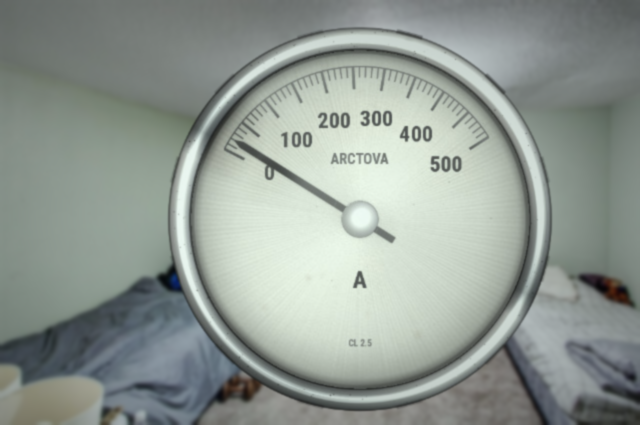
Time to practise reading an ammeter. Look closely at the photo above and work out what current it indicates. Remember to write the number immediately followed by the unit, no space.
20A
